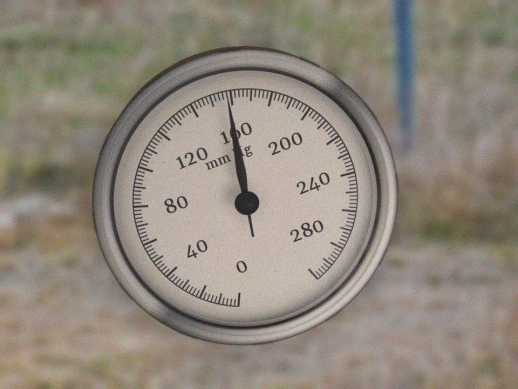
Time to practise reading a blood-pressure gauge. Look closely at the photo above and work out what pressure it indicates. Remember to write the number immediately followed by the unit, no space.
158mmHg
